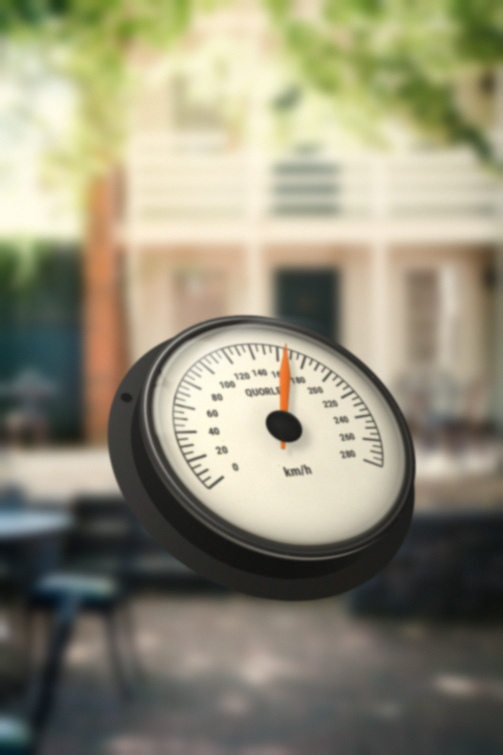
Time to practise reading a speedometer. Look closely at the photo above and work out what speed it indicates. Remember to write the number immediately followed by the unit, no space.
165km/h
